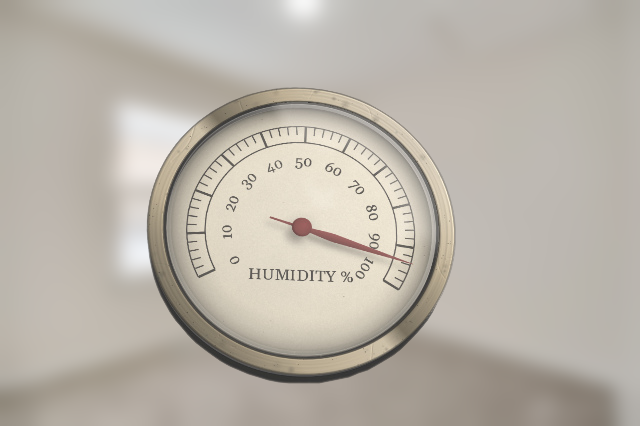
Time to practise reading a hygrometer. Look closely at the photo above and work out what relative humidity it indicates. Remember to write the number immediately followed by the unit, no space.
94%
